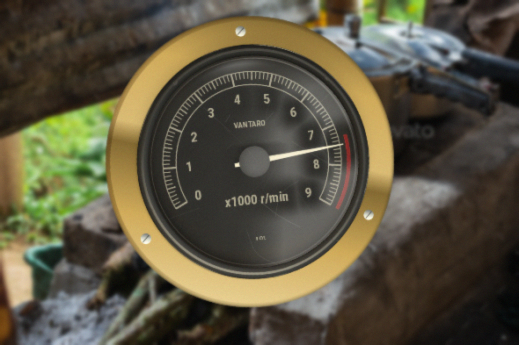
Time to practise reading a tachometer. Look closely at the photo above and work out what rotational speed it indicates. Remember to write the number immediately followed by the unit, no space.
7500rpm
